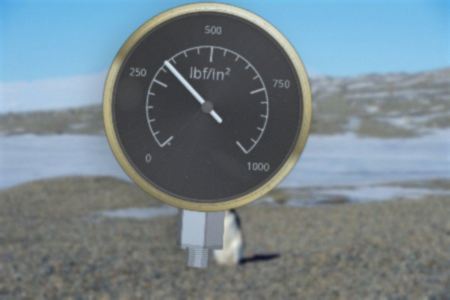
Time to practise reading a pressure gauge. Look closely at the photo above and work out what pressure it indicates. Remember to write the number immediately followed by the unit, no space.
325psi
